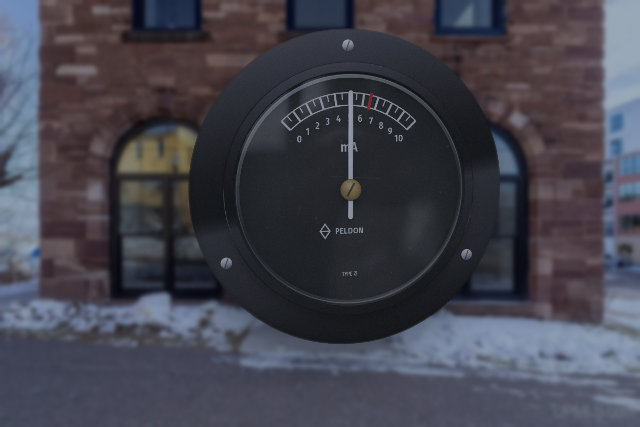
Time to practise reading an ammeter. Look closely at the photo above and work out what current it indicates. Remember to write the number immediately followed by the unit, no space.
5mA
